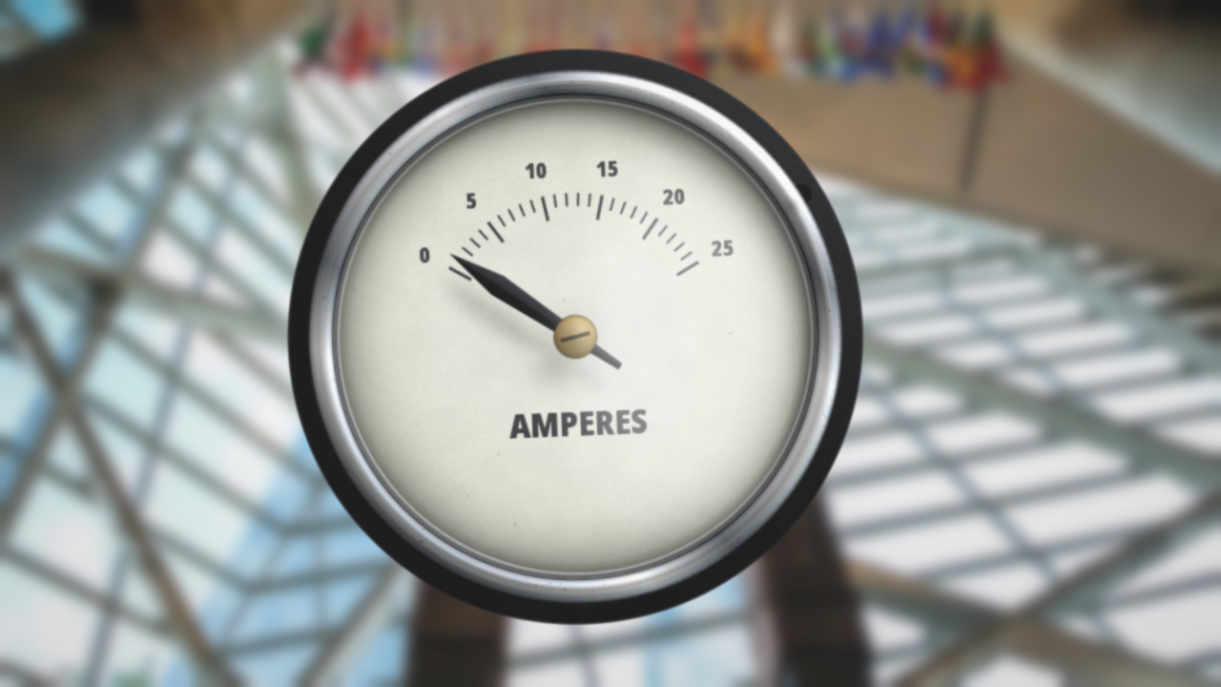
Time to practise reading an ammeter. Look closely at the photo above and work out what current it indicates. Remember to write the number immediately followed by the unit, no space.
1A
